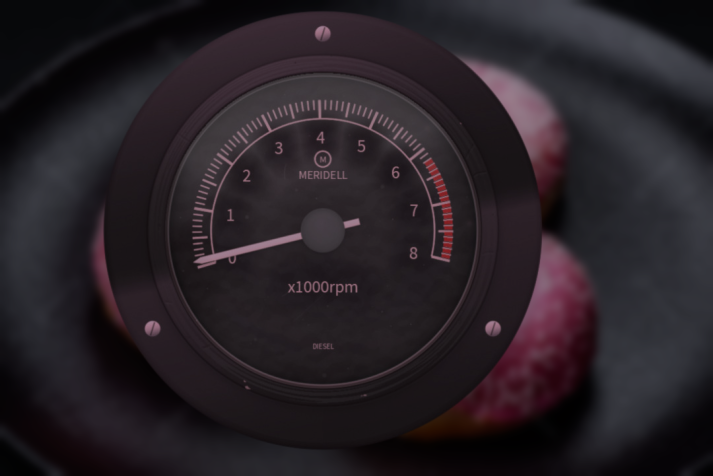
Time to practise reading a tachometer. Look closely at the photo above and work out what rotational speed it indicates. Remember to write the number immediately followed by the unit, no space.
100rpm
